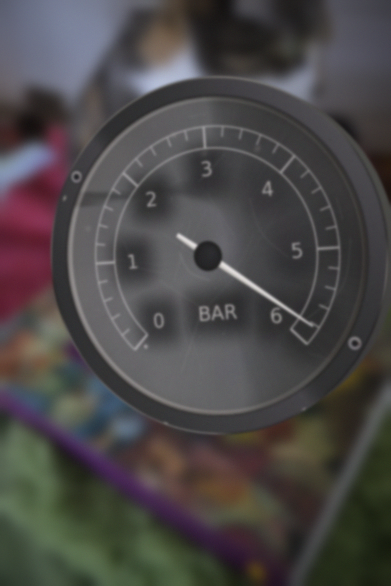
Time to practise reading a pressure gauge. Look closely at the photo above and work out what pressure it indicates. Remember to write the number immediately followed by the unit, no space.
5.8bar
